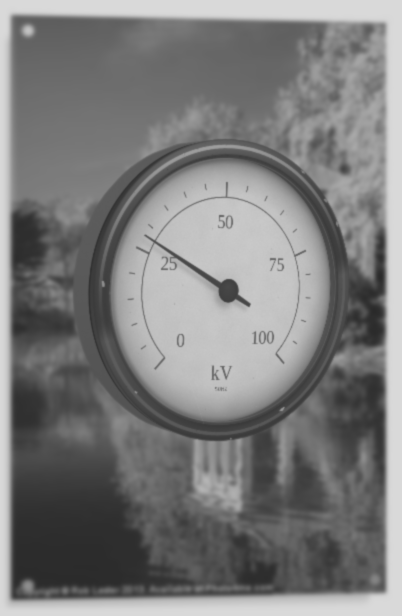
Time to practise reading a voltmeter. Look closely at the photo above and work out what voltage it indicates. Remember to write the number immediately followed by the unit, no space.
27.5kV
